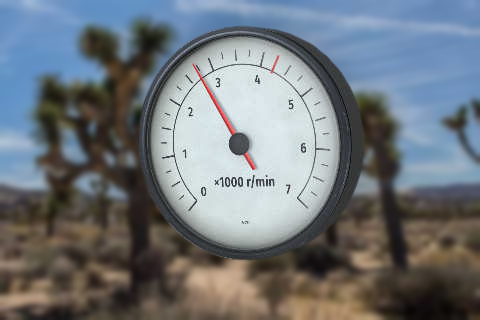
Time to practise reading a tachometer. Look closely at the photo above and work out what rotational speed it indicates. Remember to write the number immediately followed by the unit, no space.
2750rpm
